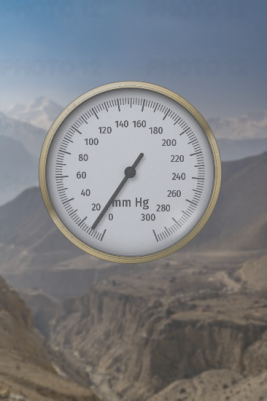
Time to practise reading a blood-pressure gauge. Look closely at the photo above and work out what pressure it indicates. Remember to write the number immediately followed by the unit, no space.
10mmHg
